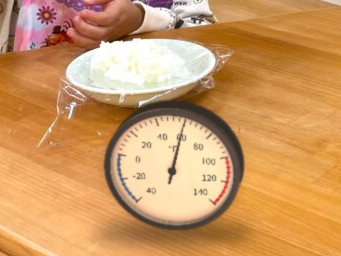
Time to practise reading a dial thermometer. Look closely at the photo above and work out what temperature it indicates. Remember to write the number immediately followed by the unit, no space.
60°F
